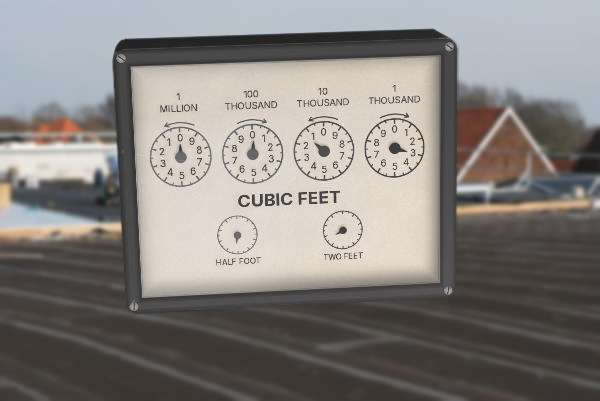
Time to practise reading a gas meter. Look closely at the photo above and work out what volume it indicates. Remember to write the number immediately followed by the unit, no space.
1300ft³
